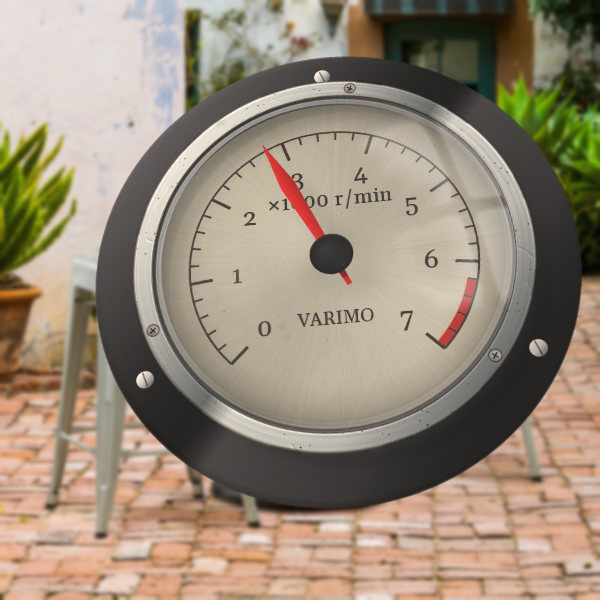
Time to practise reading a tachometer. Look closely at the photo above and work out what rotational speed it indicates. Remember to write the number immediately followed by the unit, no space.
2800rpm
